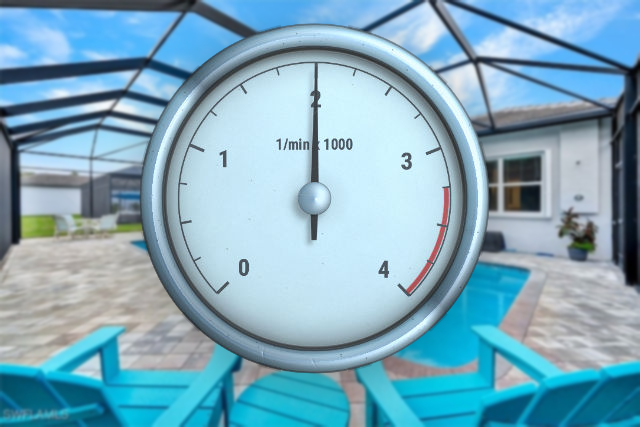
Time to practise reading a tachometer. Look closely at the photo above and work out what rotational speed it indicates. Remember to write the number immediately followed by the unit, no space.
2000rpm
